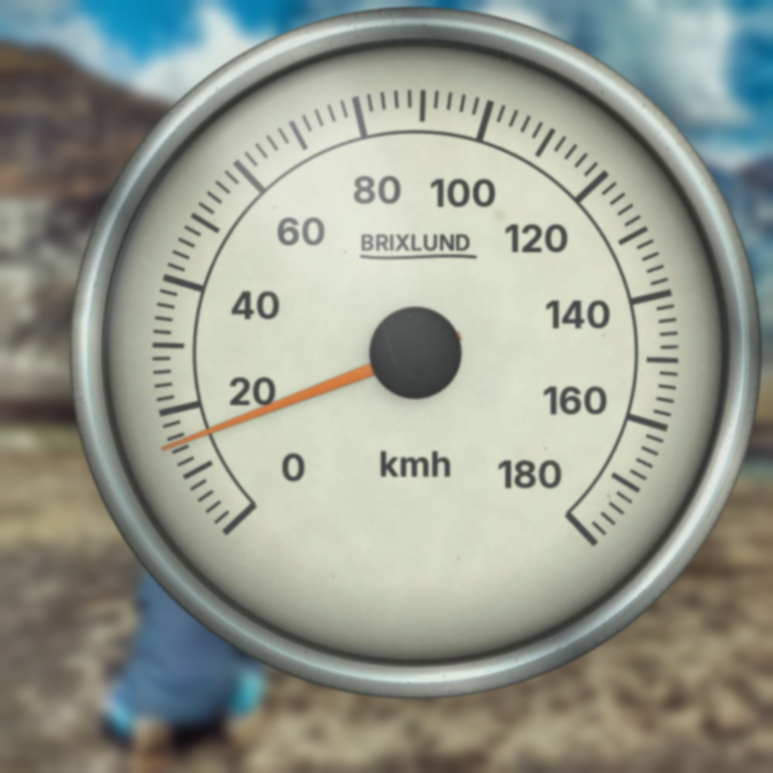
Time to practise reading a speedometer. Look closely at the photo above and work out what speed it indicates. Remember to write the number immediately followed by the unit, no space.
15km/h
